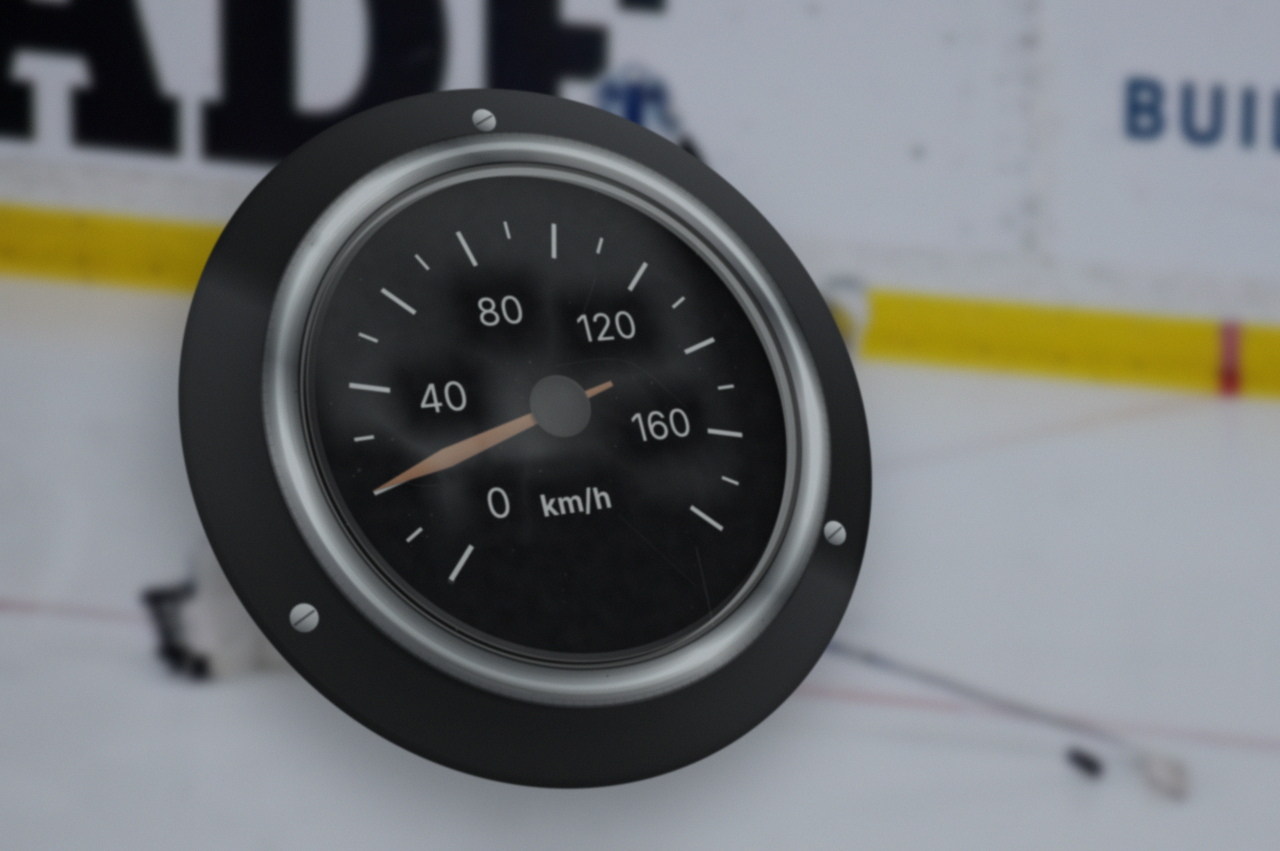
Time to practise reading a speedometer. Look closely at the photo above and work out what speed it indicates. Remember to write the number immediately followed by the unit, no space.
20km/h
